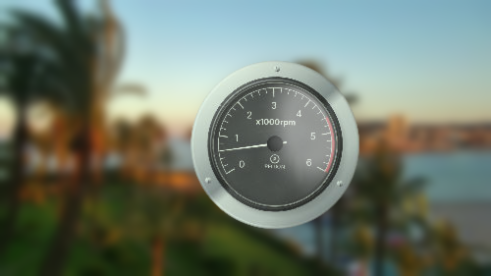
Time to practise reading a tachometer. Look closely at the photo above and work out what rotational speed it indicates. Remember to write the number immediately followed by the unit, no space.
600rpm
